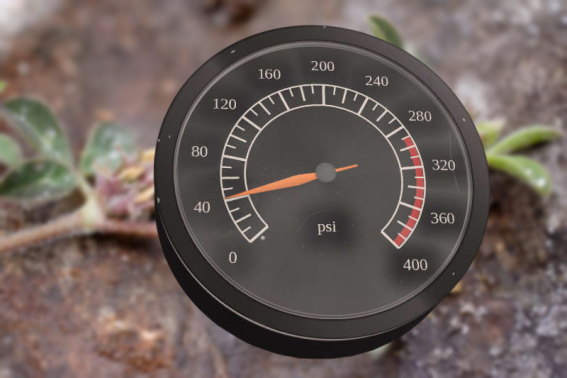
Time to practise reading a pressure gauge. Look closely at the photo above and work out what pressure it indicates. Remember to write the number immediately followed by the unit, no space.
40psi
